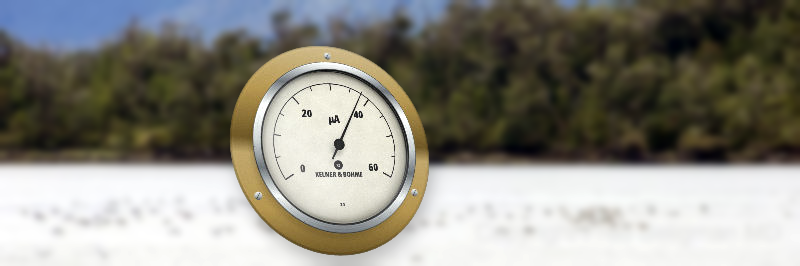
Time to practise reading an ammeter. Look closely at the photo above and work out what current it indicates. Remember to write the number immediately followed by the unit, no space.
37.5µA
